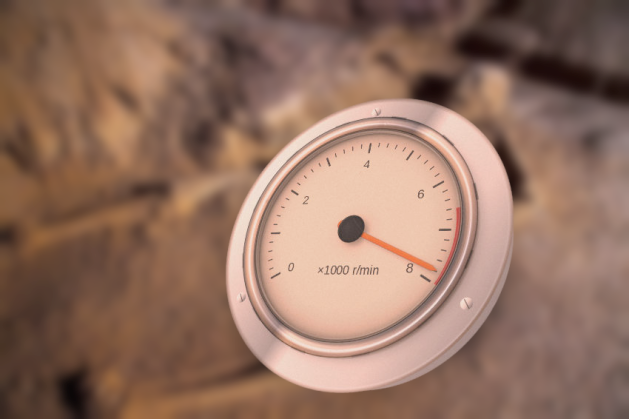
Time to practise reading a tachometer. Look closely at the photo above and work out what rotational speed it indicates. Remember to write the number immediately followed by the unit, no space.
7800rpm
